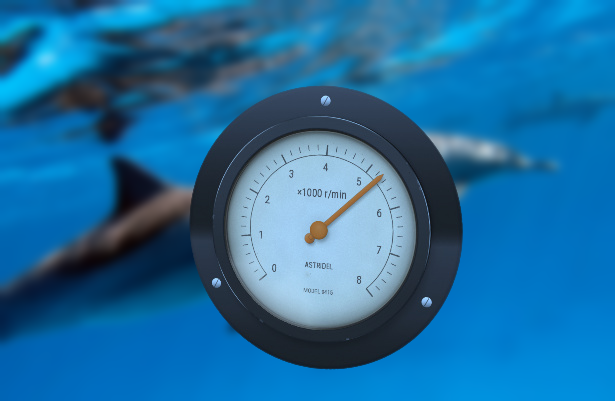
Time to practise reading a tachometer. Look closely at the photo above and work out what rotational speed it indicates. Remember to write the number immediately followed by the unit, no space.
5300rpm
